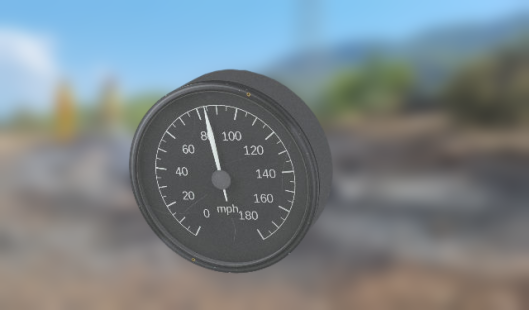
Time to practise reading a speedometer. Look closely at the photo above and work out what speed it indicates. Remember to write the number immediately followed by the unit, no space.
85mph
